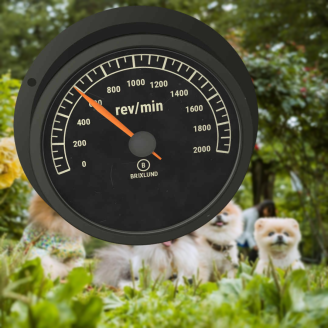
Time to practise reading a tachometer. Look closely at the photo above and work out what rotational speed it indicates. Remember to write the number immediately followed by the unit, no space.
600rpm
